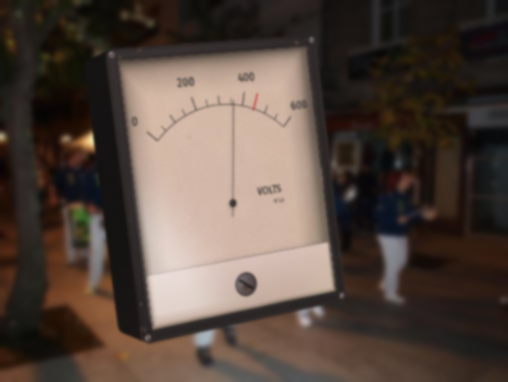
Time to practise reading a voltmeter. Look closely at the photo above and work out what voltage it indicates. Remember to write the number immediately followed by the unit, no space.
350V
